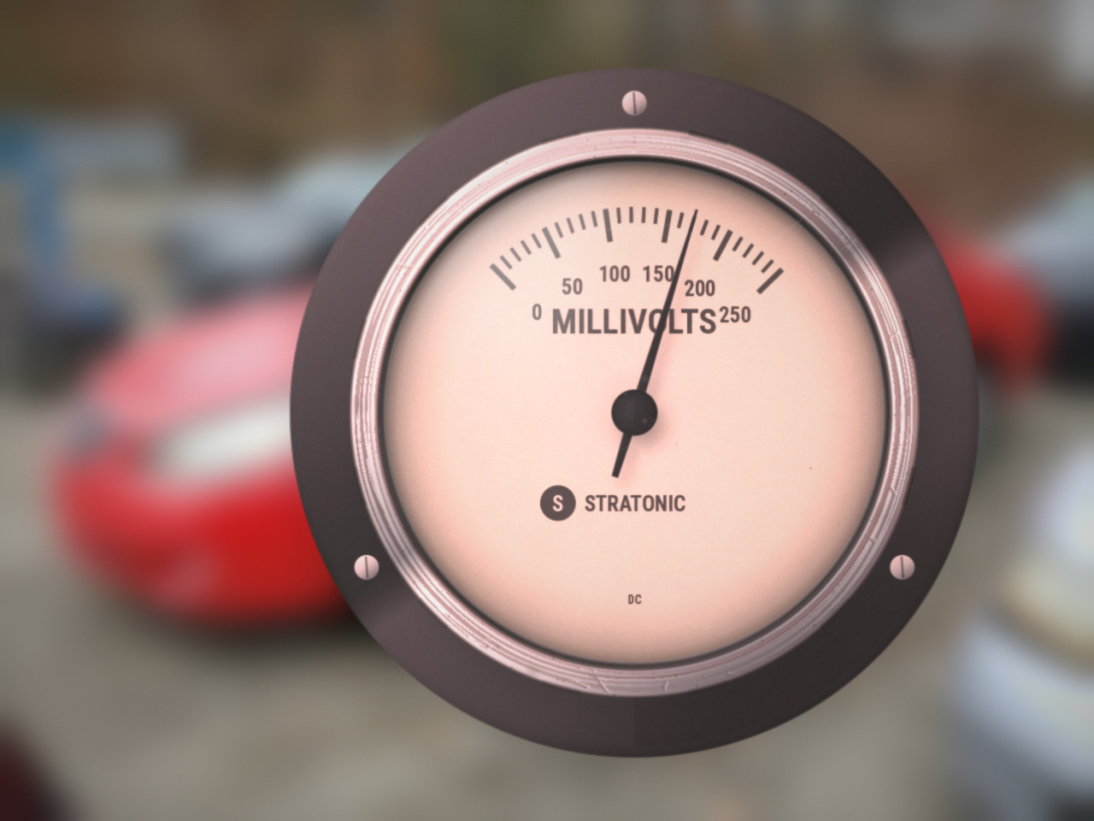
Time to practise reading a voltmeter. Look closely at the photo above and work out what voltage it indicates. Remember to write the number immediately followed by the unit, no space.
170mV
